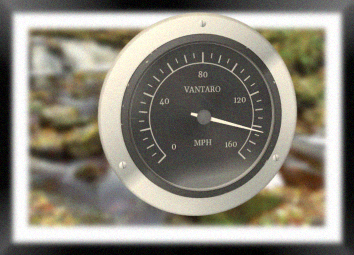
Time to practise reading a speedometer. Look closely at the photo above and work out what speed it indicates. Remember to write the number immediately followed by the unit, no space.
142.5mph
